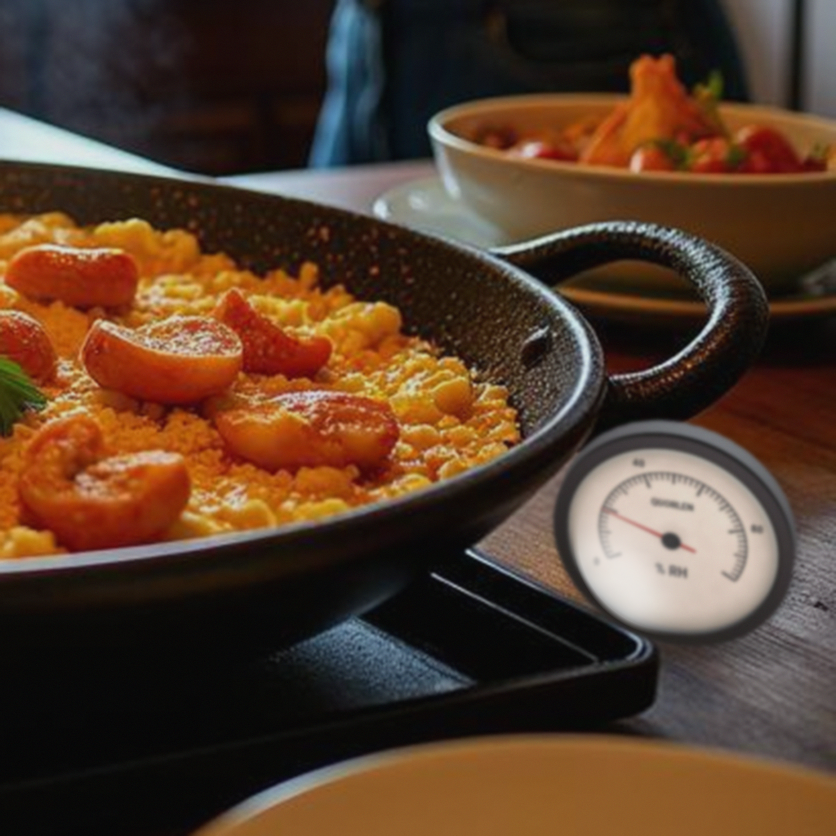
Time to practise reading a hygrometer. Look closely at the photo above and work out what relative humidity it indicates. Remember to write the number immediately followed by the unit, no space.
20%
